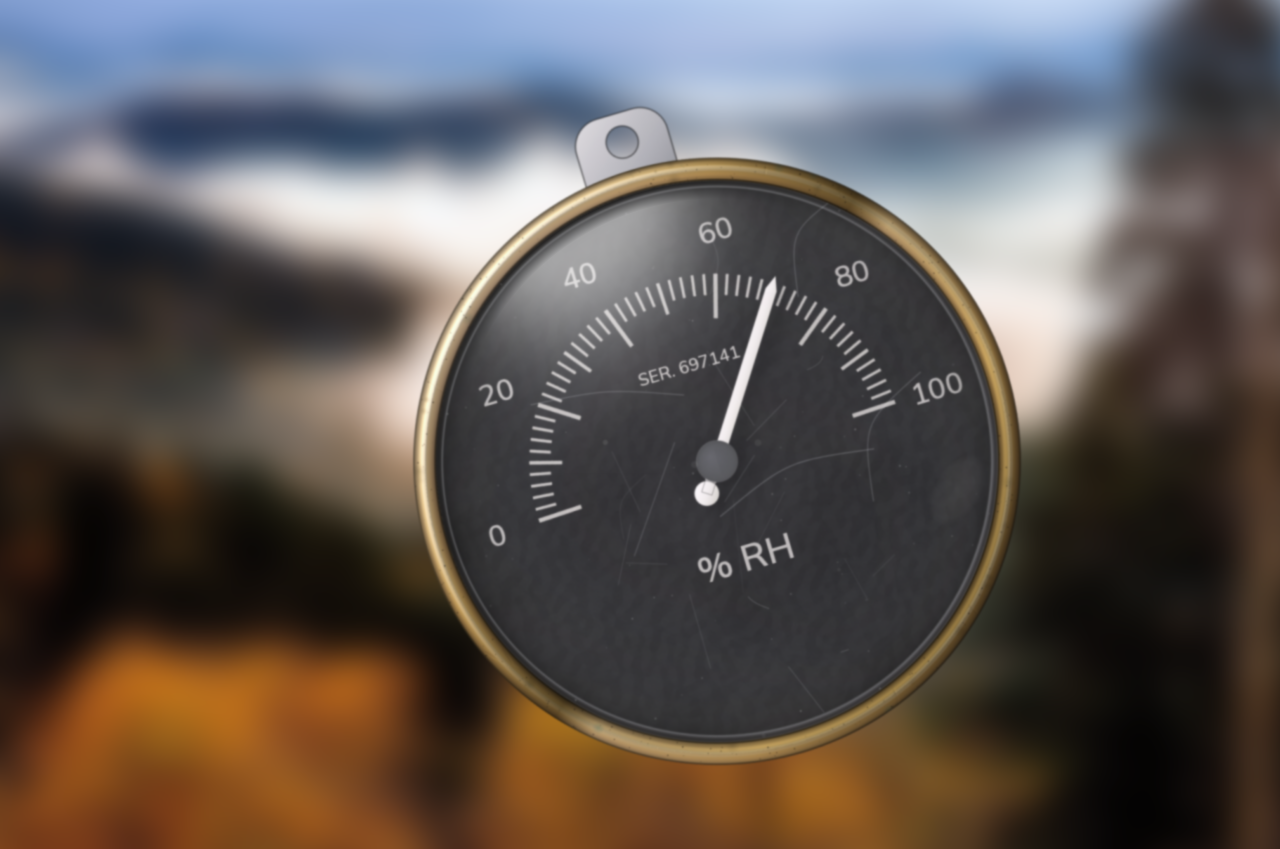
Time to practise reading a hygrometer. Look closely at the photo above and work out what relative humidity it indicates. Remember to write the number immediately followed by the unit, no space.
70%
